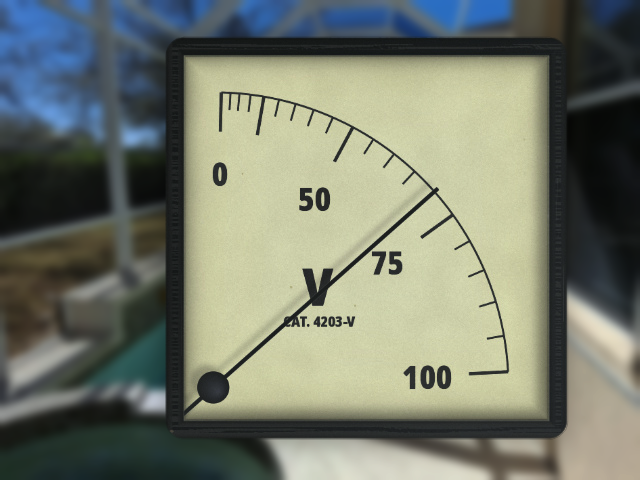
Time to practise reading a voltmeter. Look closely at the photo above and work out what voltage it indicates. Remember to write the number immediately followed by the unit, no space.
70V
